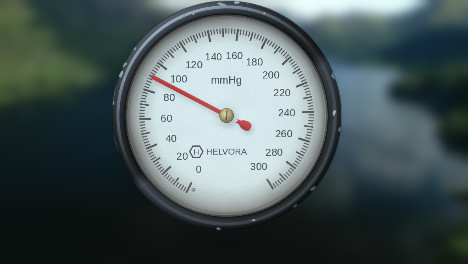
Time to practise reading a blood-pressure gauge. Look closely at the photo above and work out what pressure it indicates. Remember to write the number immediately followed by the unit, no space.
90mmHg
